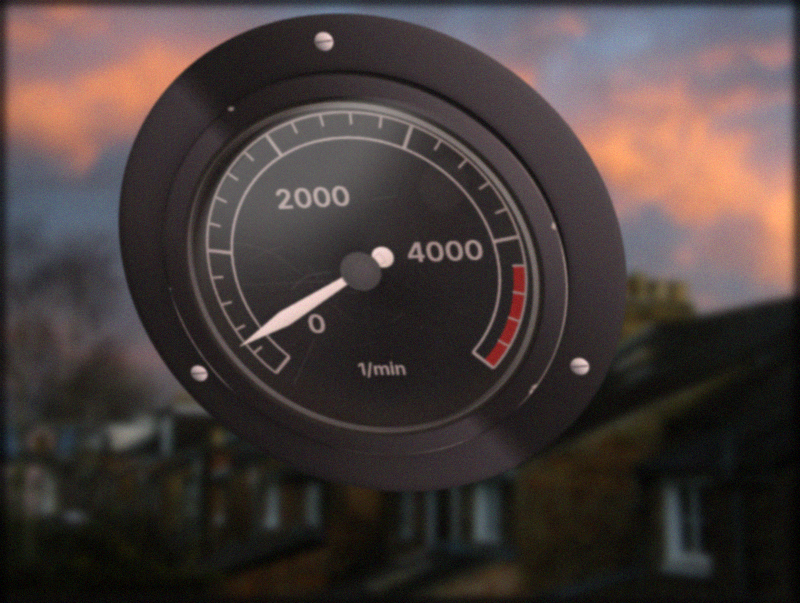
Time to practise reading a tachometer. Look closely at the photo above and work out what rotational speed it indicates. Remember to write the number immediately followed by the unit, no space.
300rpm
